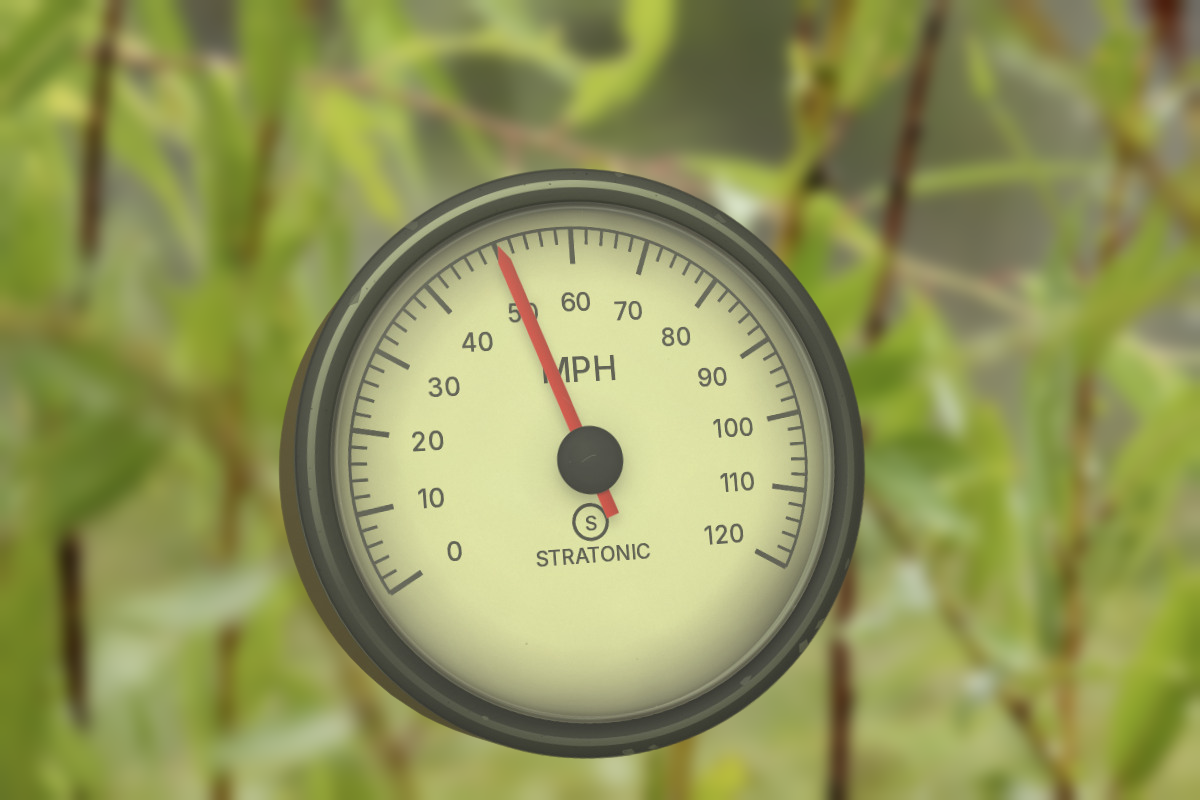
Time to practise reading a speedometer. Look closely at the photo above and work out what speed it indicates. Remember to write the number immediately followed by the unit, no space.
50mph
